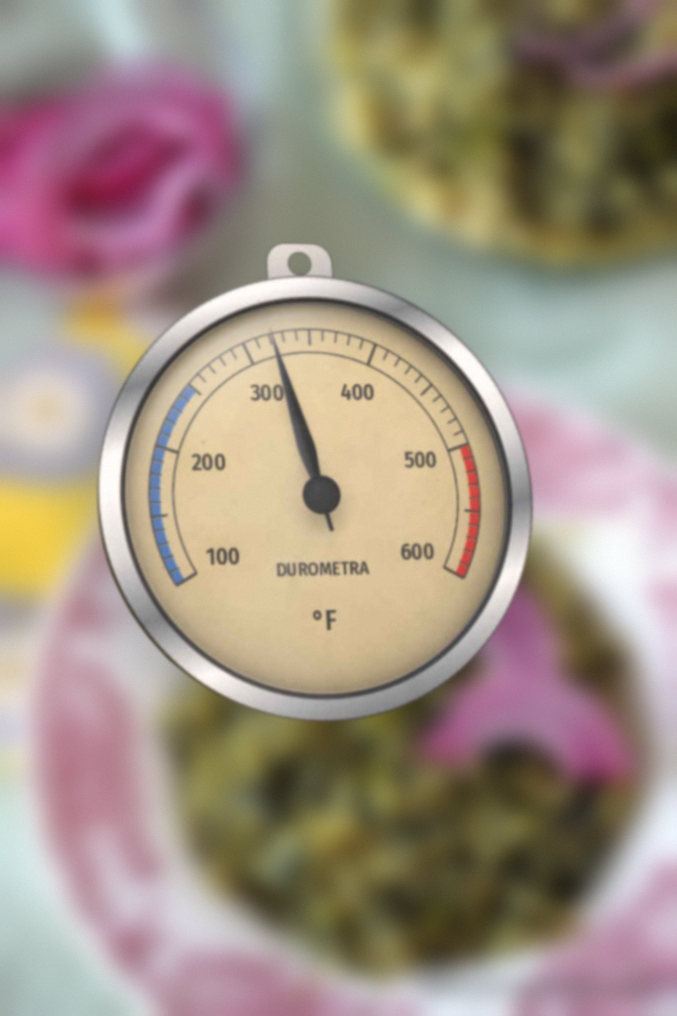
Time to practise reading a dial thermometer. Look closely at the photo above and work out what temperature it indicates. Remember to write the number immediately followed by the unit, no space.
320°F
